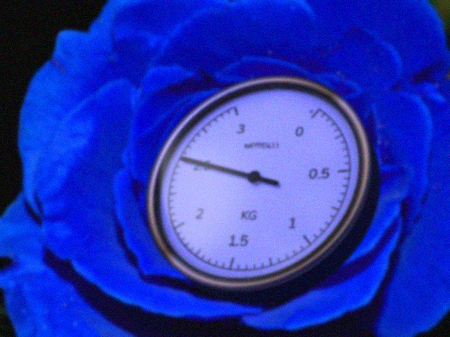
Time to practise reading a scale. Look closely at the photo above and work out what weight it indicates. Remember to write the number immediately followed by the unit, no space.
2.5kg
